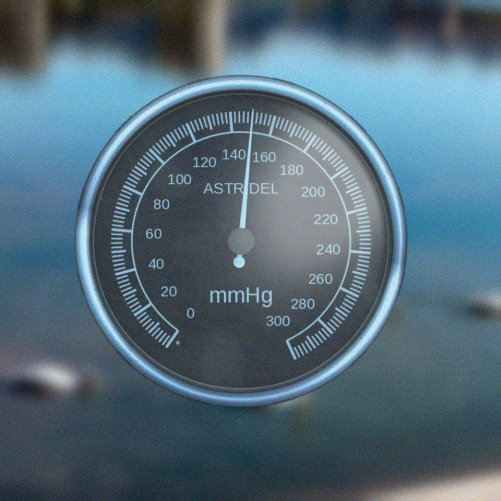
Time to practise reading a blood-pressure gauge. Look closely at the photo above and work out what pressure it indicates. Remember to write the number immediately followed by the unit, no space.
150mmHg
